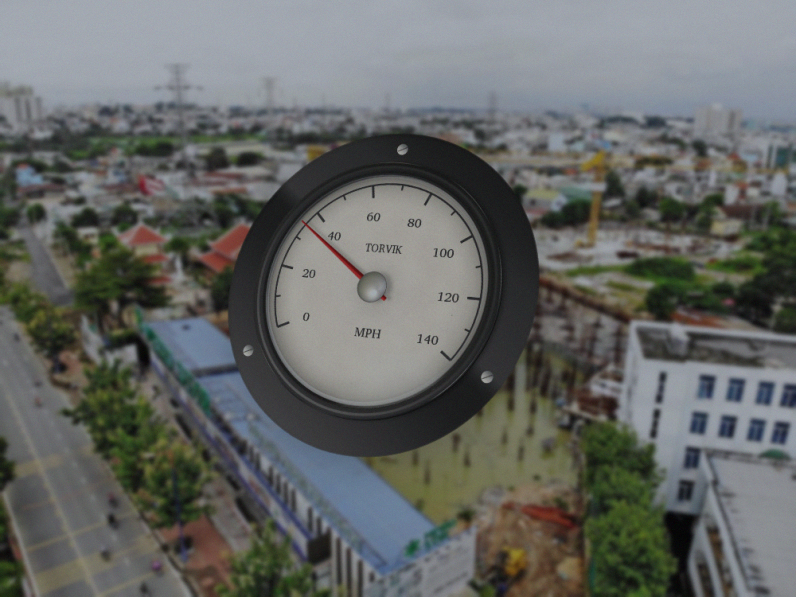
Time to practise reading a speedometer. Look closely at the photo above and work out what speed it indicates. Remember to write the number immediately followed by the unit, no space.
35mph
